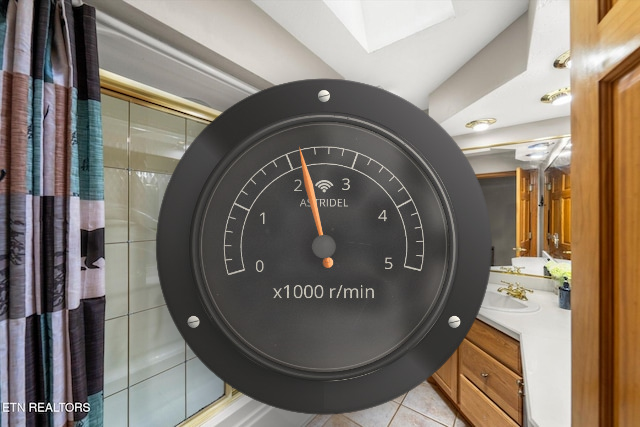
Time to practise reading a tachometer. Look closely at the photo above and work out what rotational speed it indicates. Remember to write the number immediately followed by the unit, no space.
2200rpm
